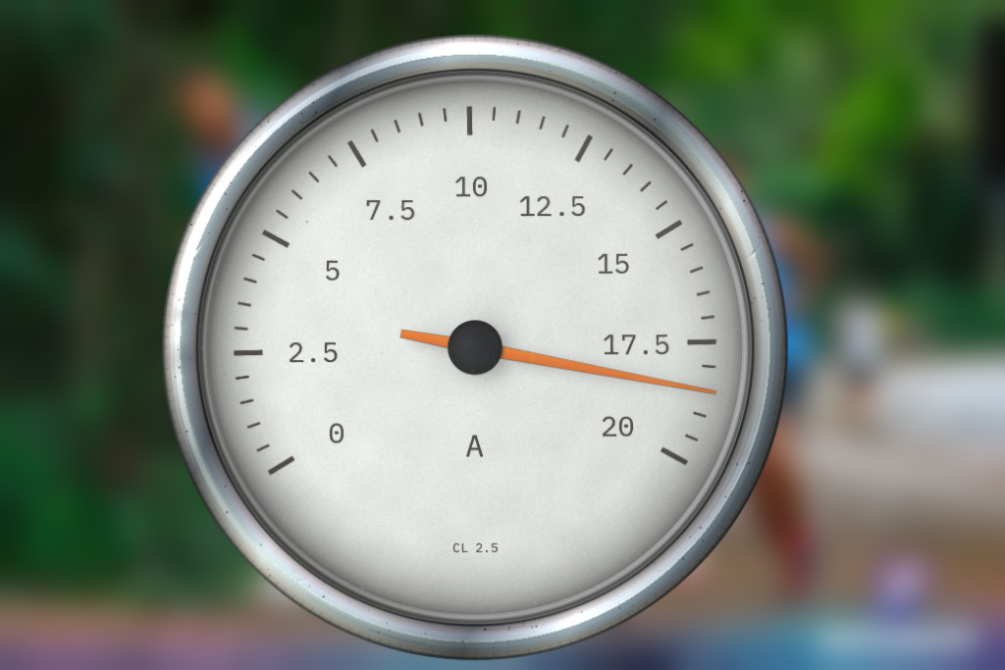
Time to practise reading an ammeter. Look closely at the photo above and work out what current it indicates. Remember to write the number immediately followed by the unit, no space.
18.5A
